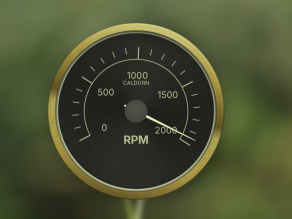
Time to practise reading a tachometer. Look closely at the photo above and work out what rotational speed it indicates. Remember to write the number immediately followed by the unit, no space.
1950rpm
